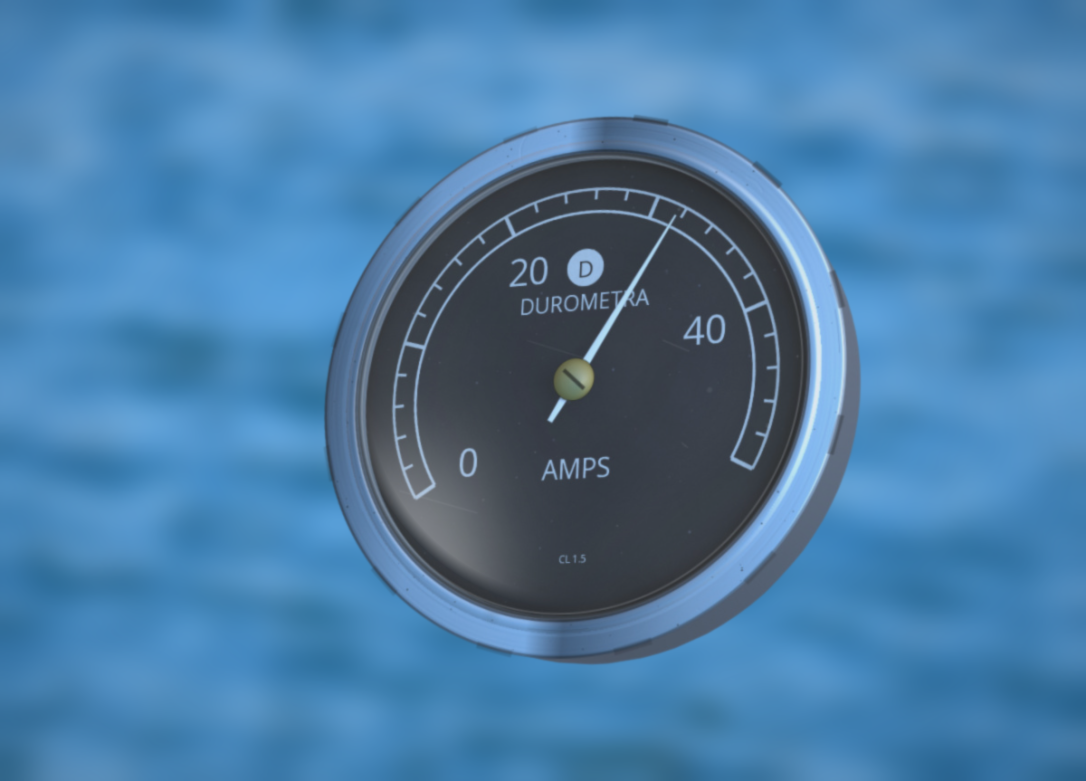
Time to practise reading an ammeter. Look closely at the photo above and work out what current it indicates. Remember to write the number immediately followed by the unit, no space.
32A
